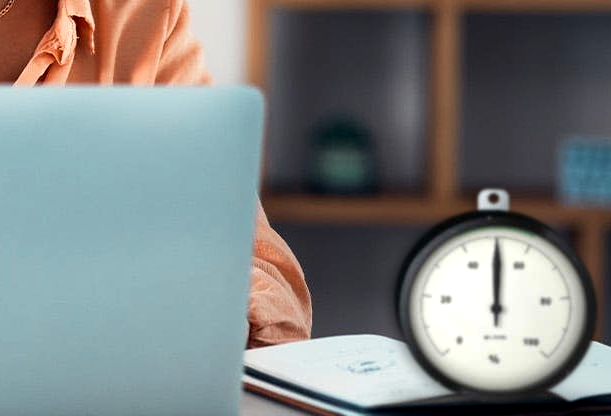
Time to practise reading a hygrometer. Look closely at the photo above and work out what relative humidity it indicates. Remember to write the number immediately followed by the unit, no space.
50%
